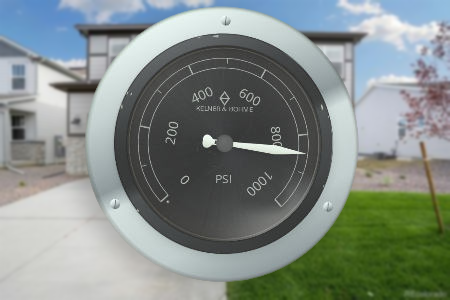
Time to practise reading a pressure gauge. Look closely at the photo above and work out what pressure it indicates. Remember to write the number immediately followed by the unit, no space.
850psi
